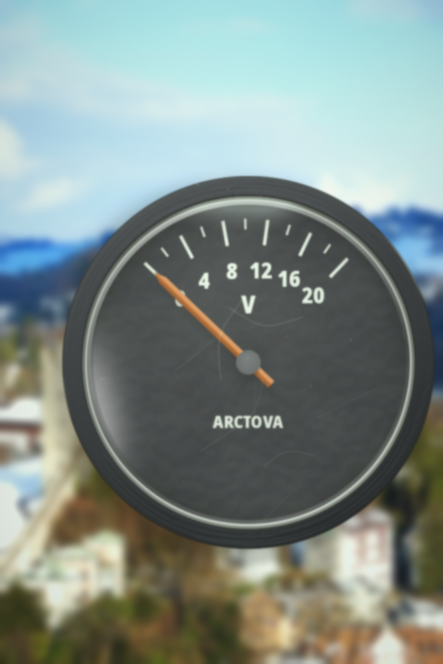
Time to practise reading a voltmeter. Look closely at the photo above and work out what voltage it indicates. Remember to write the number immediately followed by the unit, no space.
0V
